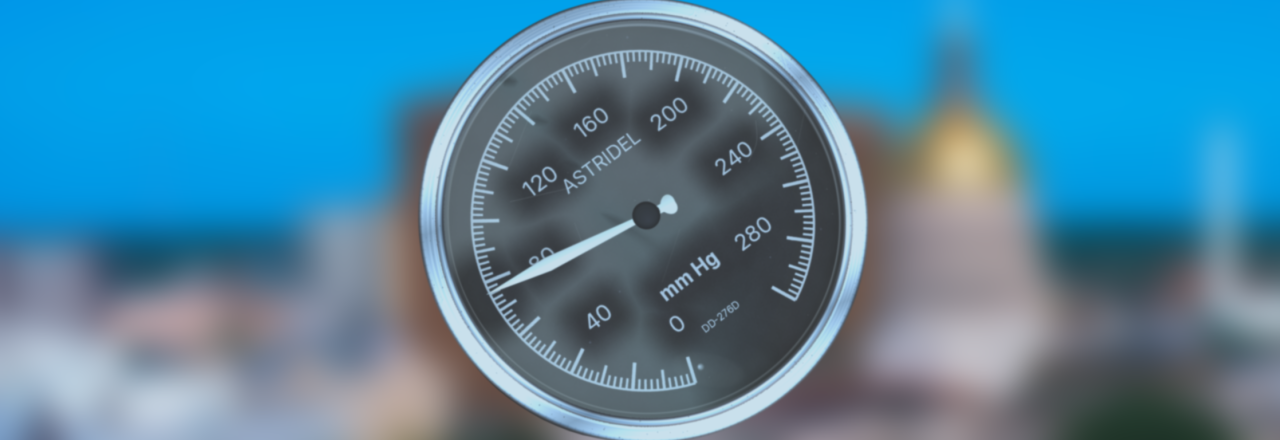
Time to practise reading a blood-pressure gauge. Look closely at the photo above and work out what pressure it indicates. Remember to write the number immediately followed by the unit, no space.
76mmHg
